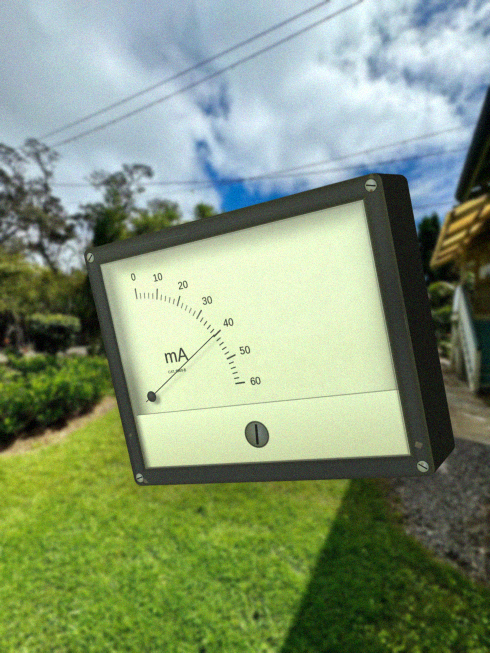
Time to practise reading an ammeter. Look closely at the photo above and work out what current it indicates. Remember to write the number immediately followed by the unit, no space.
40mA
